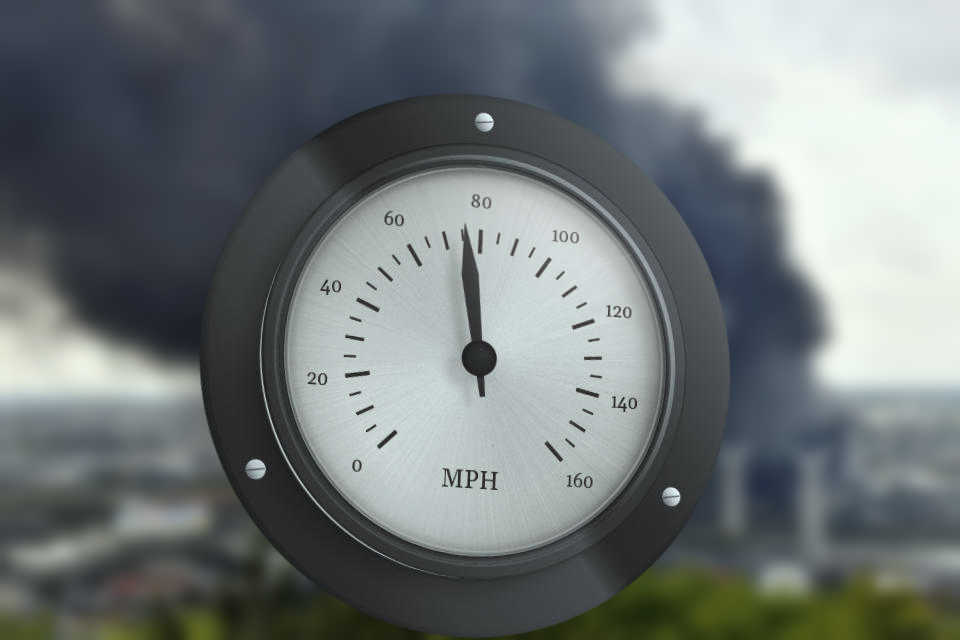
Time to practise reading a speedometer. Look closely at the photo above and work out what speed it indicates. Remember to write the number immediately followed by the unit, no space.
75mph
